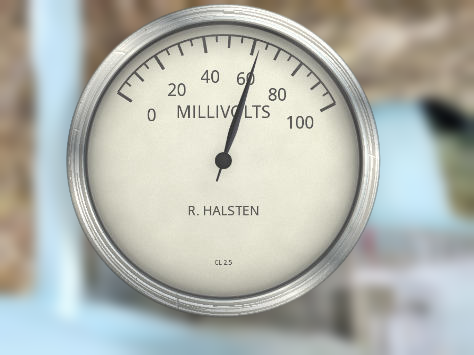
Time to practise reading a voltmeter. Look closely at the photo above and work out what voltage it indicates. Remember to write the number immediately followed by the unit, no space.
62.5mV
